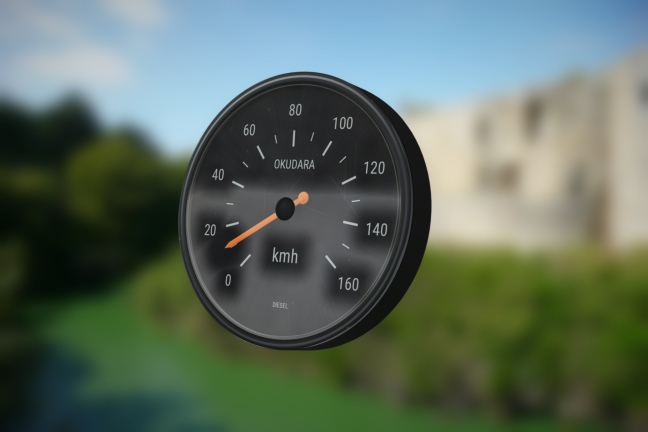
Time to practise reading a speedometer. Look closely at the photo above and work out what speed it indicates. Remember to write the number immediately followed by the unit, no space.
10km/h
